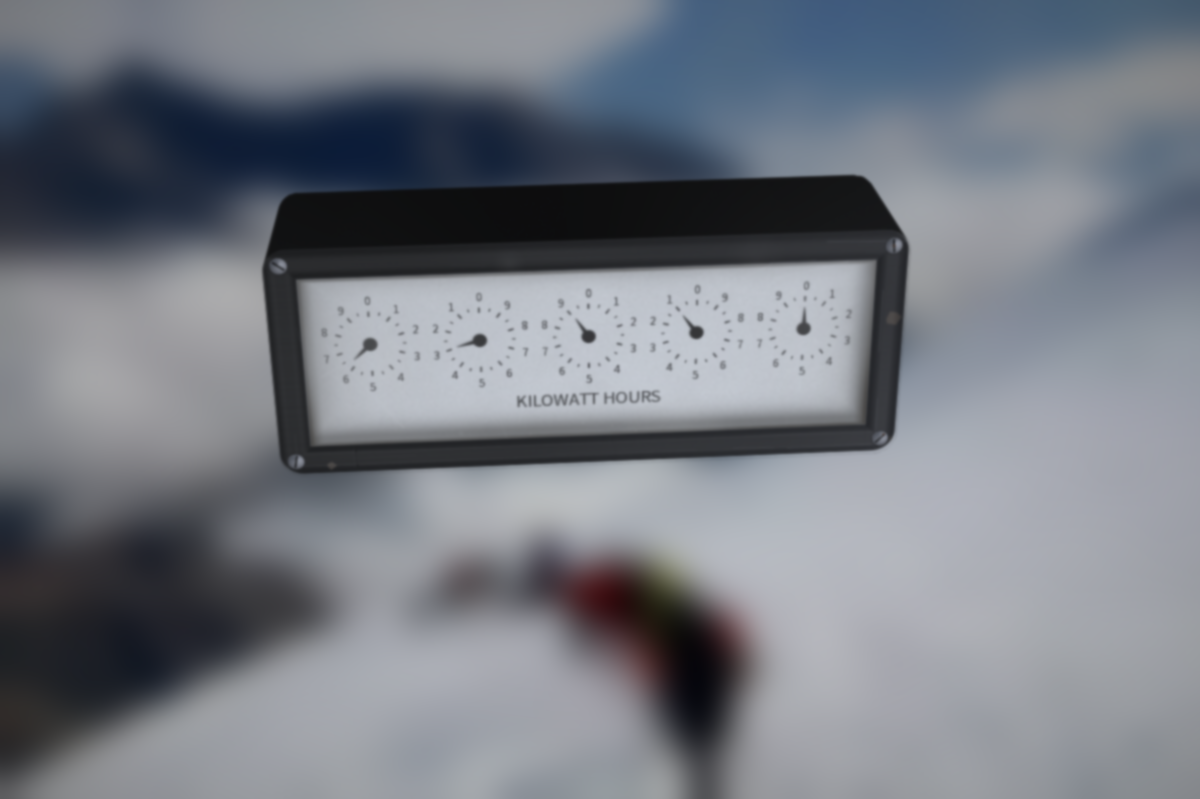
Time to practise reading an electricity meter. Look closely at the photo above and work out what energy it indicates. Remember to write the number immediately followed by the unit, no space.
62910kWh
